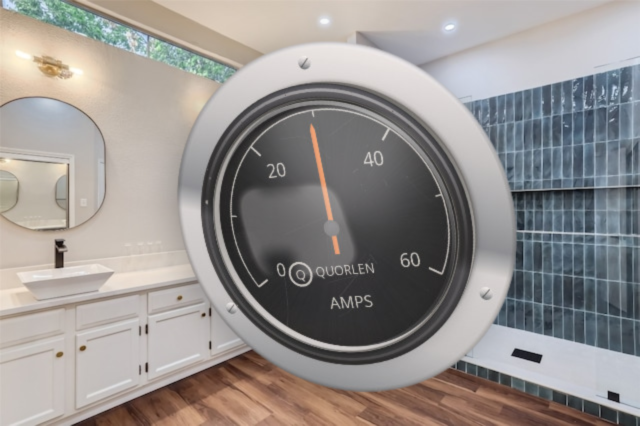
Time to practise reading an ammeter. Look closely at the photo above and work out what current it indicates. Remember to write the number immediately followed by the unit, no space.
30A
